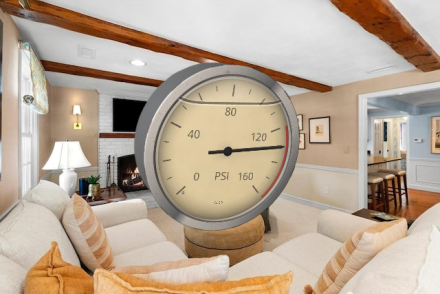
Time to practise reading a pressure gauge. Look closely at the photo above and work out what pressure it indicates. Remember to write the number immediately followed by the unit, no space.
130psi
